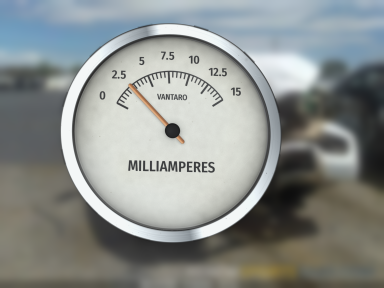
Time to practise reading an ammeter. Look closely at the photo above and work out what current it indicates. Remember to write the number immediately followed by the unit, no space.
2.5mA
